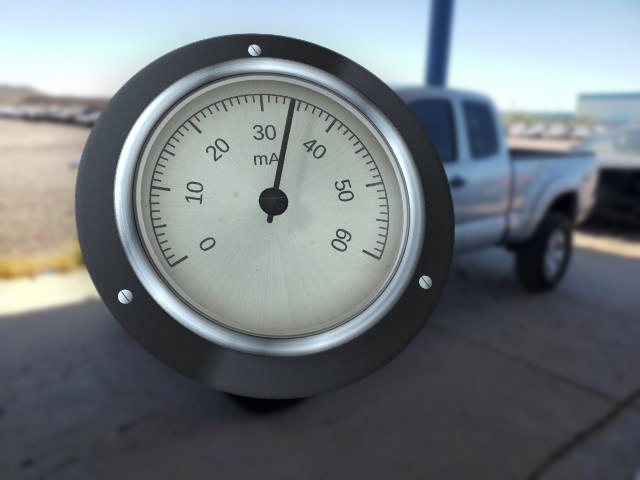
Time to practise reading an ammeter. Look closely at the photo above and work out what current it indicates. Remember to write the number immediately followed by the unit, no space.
34mA
